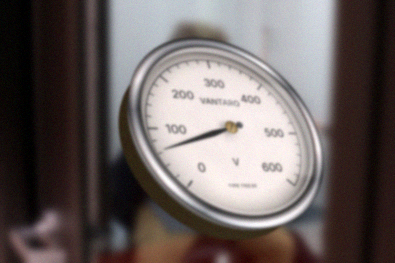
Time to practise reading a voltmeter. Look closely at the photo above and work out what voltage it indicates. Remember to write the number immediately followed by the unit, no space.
60V
